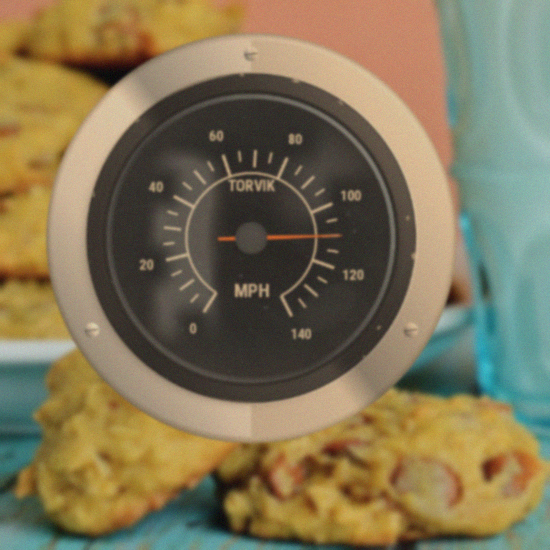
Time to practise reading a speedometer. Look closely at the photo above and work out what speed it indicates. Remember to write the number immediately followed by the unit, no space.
110mph
